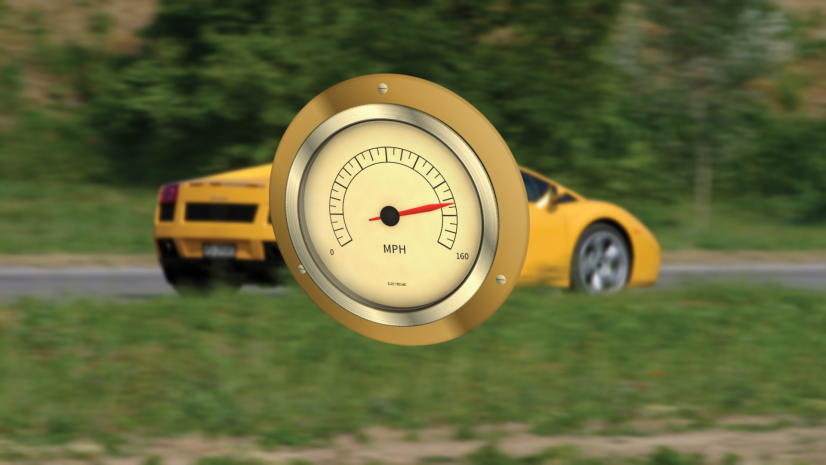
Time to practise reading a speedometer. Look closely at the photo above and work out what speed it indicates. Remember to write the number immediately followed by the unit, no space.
132.5mph
